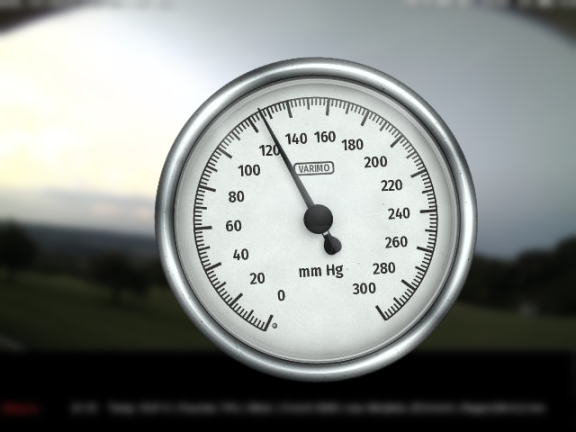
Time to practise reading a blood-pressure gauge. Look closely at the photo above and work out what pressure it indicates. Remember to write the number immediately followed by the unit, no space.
126mmHg
